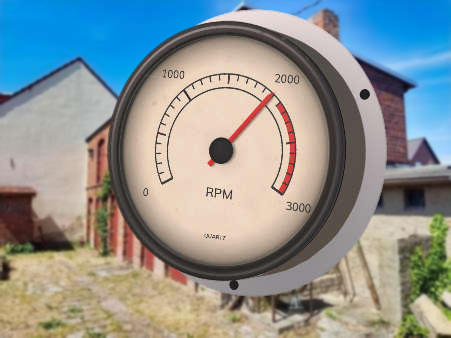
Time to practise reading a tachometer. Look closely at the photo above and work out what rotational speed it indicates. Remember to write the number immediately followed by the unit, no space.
2000rpm
